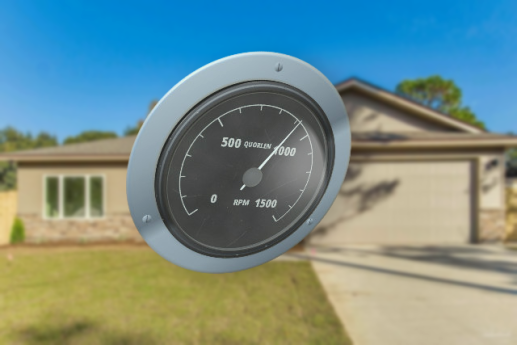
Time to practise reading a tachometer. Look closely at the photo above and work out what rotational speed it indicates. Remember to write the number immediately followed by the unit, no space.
900rpm
